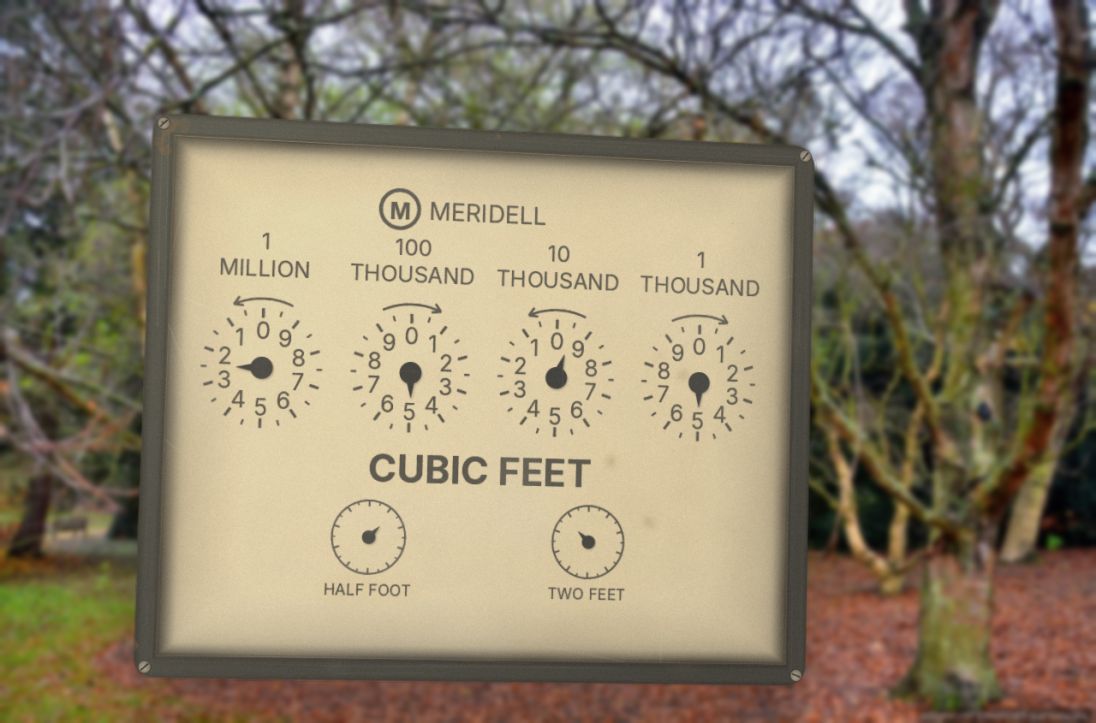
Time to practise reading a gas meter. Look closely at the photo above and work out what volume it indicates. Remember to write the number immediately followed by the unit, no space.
249500ft³
